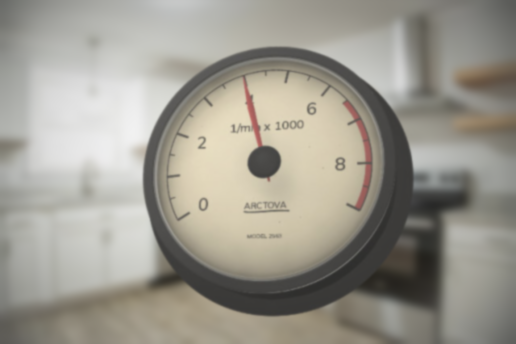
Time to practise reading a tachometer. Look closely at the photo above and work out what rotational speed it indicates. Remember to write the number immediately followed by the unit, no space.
4000rpm
